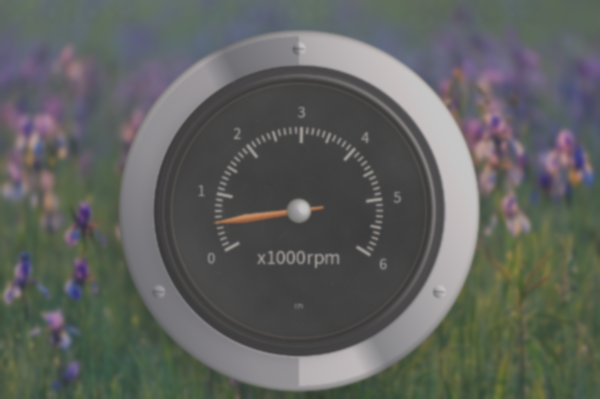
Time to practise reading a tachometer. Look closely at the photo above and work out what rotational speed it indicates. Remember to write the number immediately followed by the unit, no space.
500rpm
